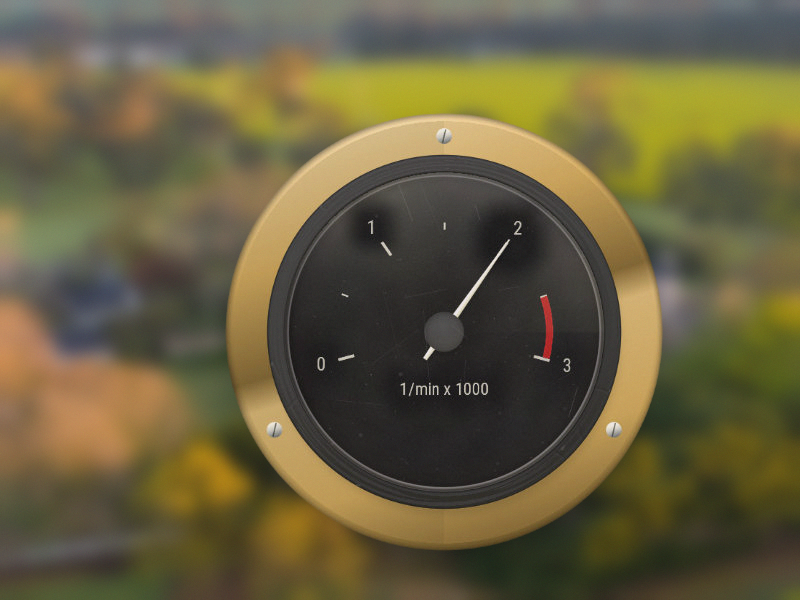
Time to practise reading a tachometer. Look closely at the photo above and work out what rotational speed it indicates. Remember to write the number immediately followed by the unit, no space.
2000rpm
